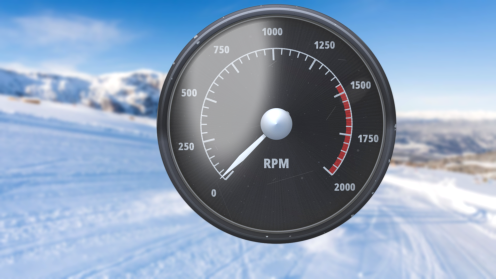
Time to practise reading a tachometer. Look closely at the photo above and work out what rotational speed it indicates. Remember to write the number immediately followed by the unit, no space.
25rpm
